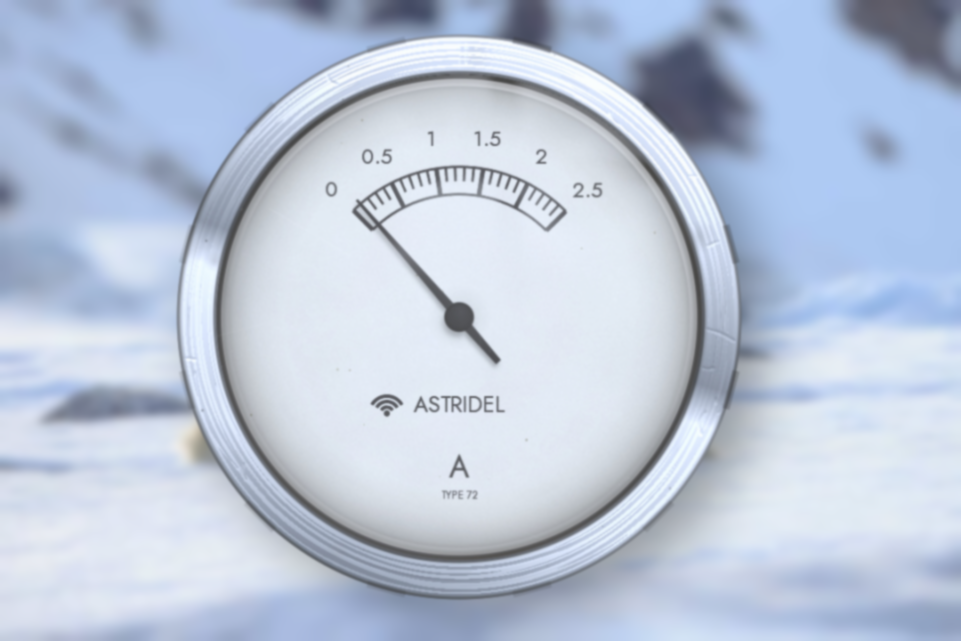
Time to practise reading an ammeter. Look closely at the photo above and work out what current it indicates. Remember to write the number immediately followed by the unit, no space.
0.1A
